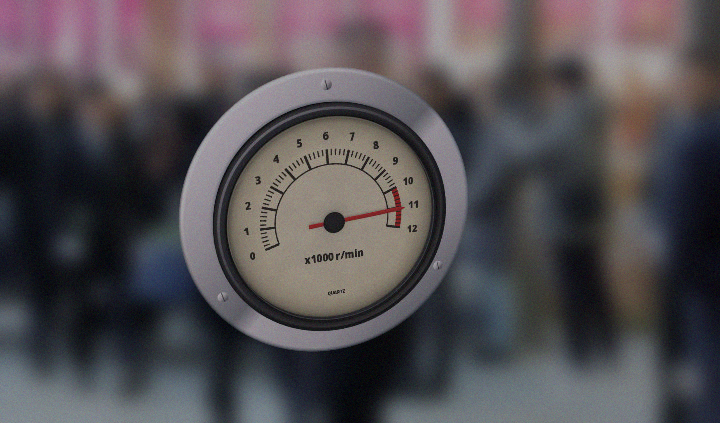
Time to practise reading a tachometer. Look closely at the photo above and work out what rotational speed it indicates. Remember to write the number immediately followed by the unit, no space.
11000rpm
